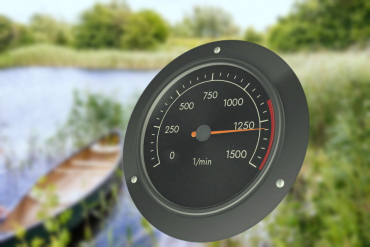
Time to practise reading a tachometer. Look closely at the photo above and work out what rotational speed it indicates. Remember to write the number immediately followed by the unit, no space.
1300rpm
